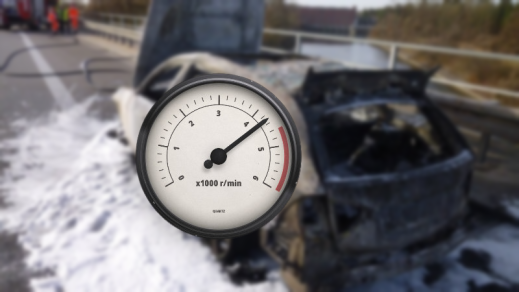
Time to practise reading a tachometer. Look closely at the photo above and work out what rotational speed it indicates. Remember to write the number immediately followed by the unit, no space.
4300rpm
